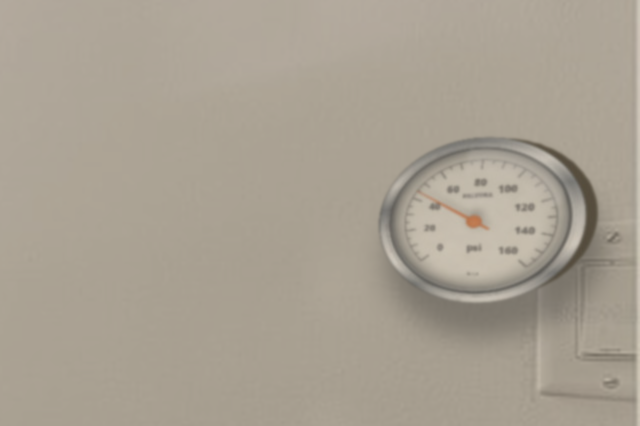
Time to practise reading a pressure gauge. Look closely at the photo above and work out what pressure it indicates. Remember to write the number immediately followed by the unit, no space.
45psi
